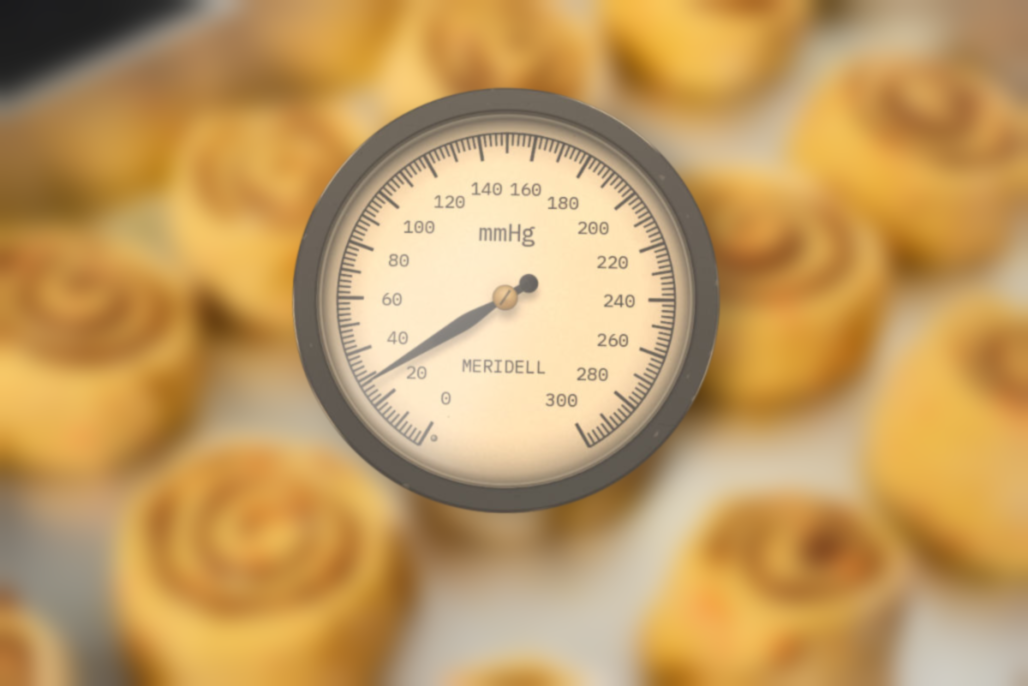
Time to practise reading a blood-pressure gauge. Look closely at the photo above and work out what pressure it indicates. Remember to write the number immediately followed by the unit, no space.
28mmHg
